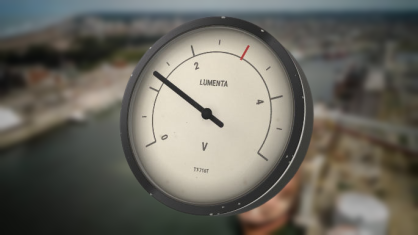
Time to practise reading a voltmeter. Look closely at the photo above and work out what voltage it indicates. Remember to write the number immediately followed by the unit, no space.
1.25V
